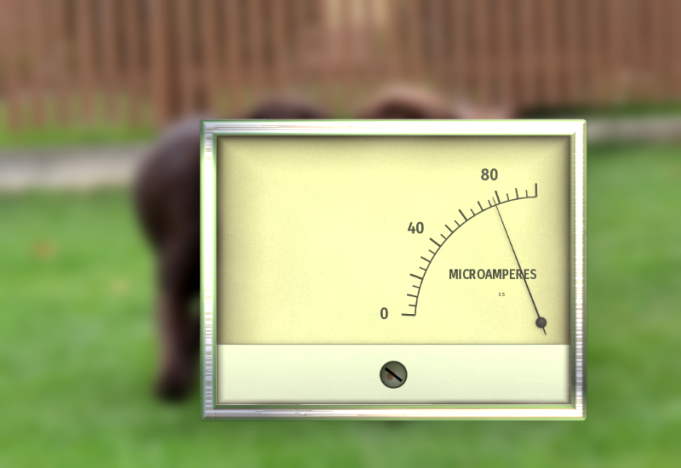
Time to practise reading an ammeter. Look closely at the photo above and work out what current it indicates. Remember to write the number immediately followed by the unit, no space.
77.5µA
